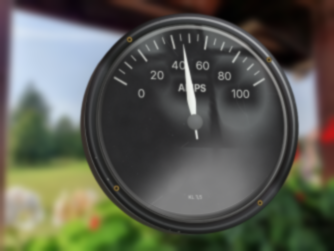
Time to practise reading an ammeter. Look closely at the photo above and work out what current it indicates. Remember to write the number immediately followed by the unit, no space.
45A
